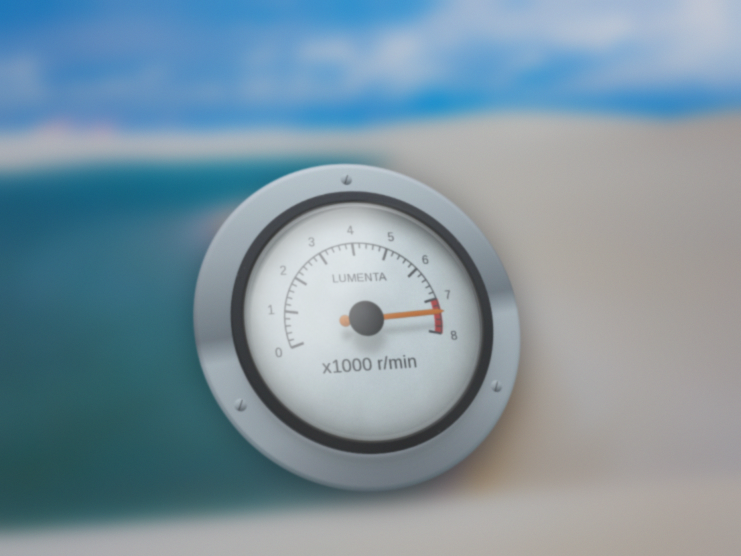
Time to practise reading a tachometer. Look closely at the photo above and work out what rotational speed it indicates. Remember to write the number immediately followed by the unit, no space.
7400rpm
